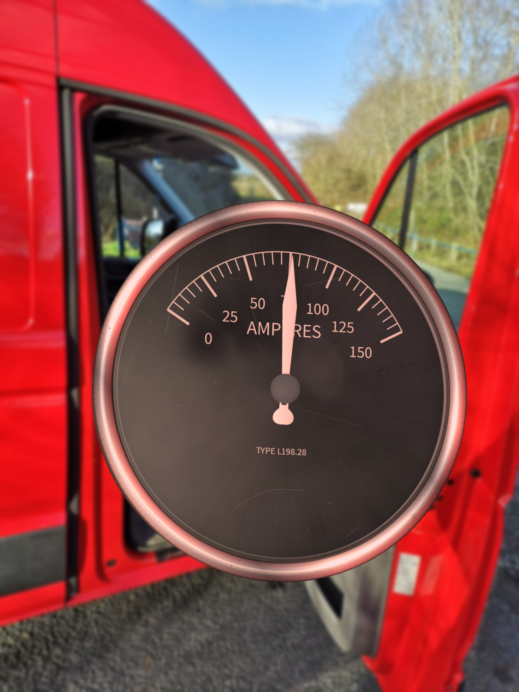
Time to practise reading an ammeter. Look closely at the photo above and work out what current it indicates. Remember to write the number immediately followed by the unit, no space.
75A
